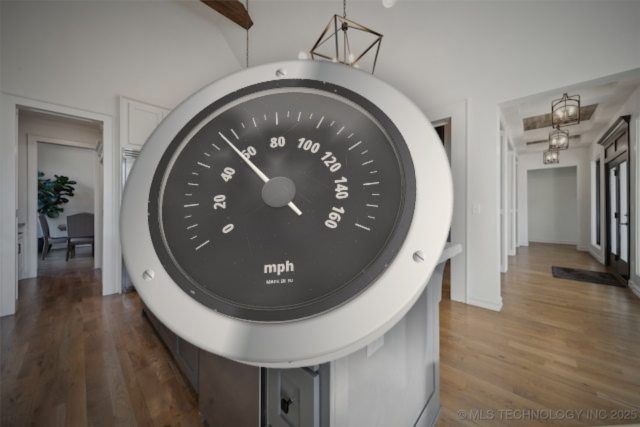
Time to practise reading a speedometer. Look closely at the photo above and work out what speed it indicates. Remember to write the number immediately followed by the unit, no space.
55mph
